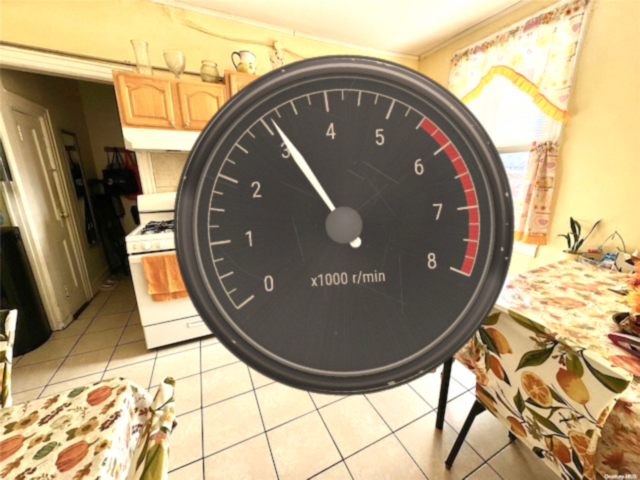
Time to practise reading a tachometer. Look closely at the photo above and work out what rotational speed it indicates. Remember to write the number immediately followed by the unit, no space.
3125rpm
